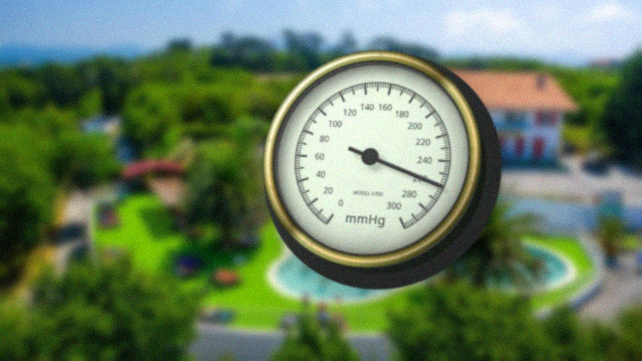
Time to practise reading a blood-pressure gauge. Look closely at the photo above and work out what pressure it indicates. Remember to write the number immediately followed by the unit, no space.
260mmHg
